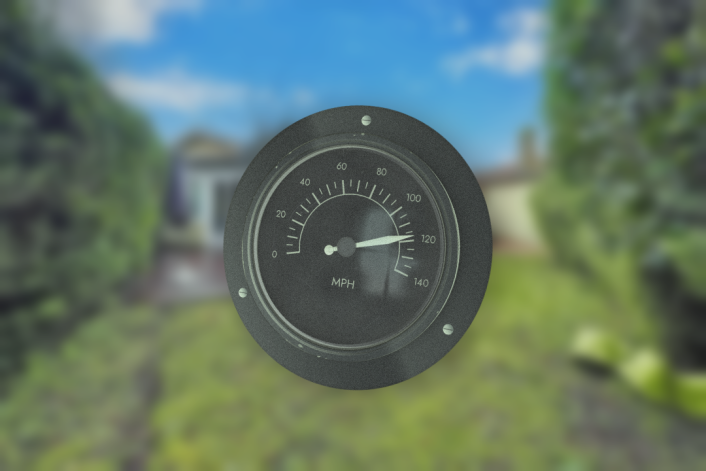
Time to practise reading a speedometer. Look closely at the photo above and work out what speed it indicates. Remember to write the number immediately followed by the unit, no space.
117.5mph
